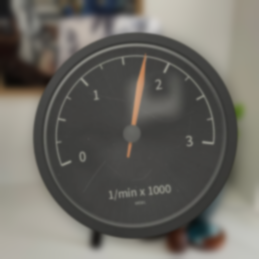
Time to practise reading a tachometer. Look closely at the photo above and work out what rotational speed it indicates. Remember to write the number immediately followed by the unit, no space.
1750rpm
